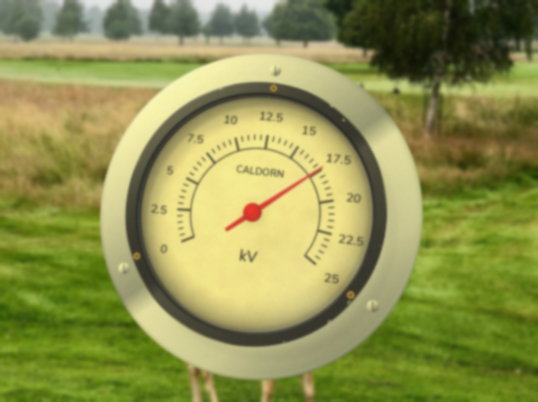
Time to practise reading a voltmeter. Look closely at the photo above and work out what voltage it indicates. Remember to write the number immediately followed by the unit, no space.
17.5kV
